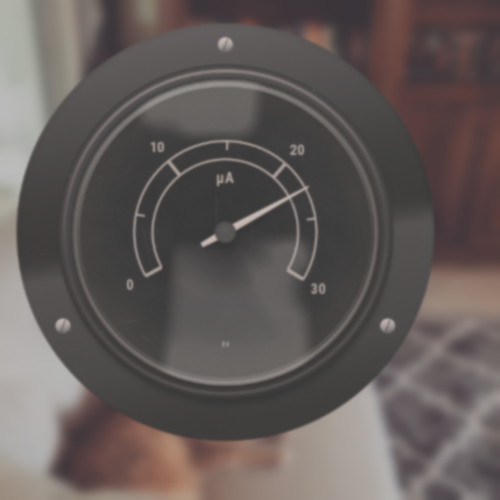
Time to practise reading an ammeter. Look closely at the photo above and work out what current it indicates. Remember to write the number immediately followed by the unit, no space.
22.5µA
